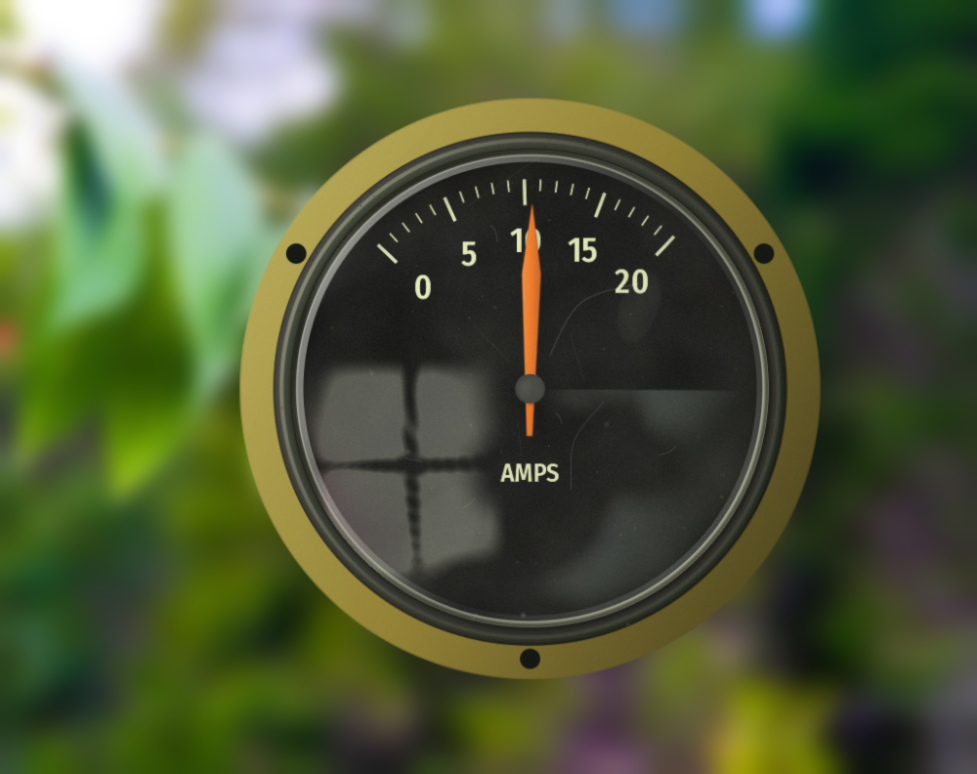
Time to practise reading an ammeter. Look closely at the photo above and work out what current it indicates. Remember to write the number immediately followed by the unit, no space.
10.5A
